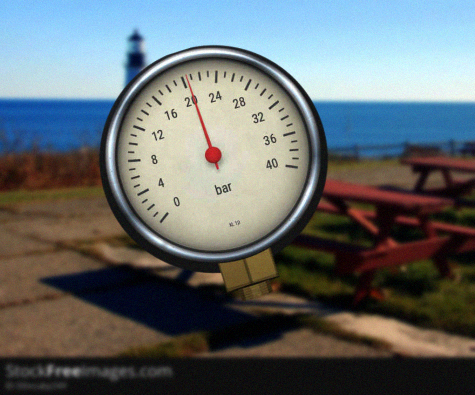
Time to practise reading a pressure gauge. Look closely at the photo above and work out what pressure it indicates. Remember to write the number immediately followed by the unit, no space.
20.5bar
